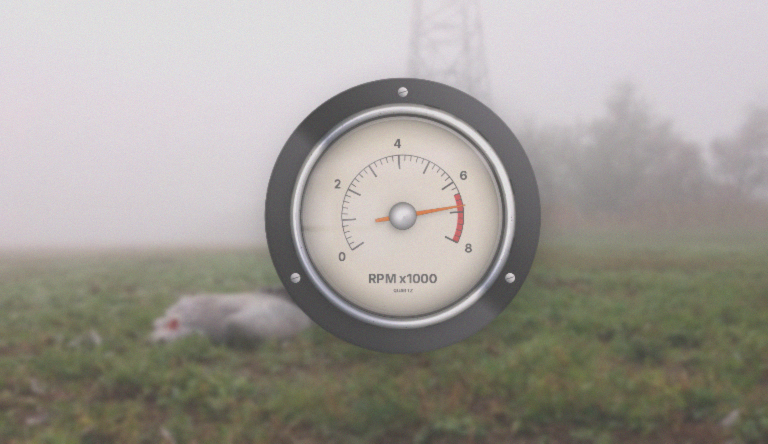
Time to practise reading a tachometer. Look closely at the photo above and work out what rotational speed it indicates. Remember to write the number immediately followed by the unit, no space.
6800rpm
